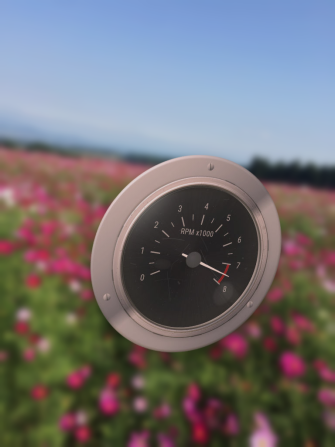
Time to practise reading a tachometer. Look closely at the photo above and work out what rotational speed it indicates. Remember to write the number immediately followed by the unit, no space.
7500rpm
